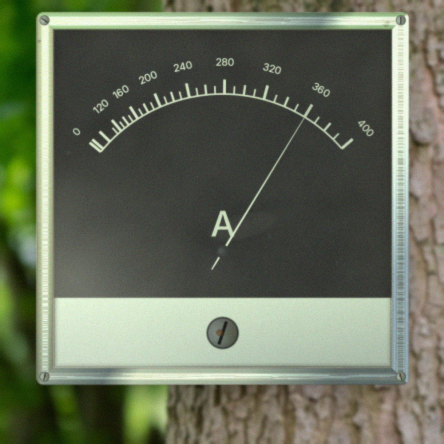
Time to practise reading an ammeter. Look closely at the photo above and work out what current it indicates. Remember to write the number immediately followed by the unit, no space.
360A
